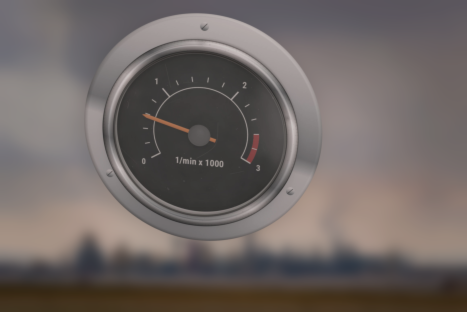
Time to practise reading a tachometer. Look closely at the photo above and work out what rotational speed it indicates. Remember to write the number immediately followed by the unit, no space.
600rpm
